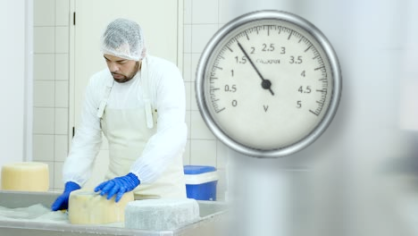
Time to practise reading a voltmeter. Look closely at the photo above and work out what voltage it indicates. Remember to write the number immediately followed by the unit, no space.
1.75V
